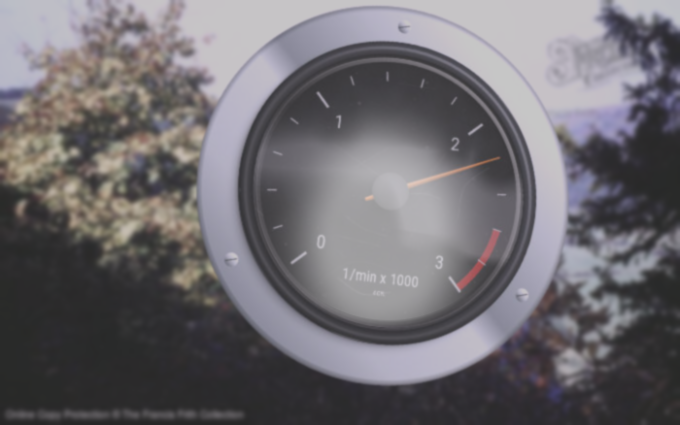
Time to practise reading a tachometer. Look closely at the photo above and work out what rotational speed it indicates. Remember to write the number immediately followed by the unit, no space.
2200rpm
